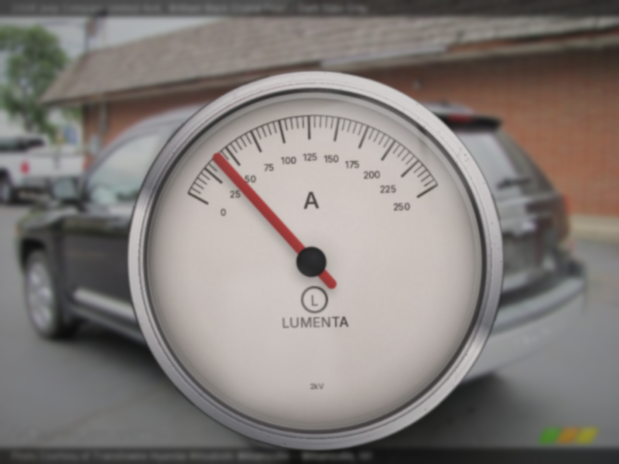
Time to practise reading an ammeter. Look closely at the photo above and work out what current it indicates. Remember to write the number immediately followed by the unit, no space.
40A
